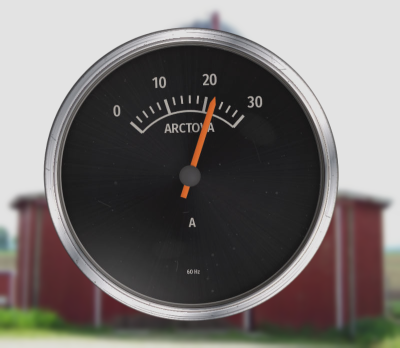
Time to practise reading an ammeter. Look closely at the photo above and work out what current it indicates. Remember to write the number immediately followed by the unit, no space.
22A
